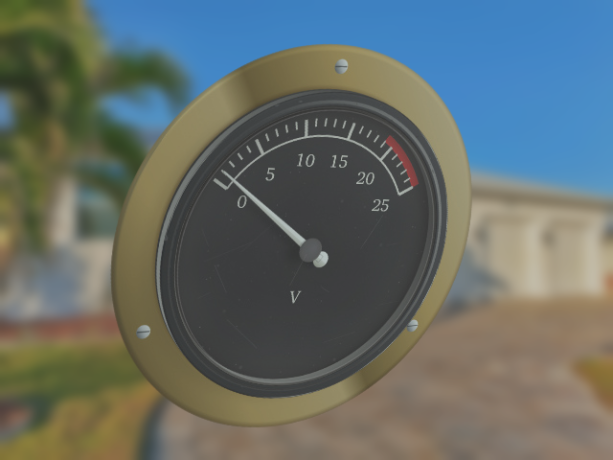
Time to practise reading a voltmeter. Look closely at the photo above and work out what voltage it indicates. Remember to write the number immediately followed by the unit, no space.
1V
